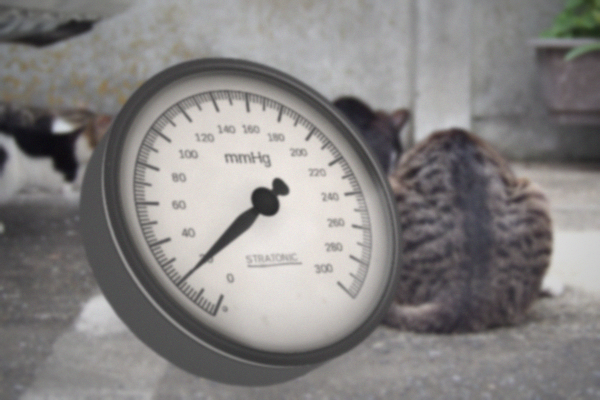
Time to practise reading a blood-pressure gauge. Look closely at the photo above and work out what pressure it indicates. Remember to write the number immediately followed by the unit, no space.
20mmHg
